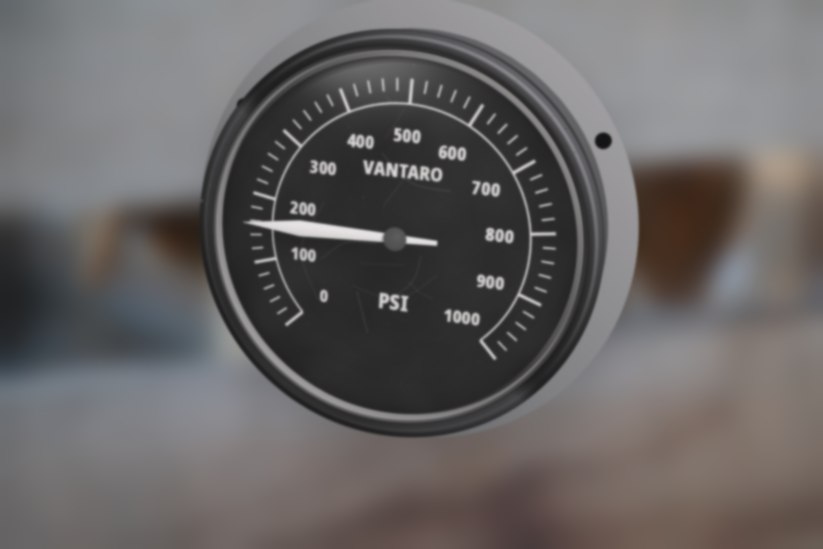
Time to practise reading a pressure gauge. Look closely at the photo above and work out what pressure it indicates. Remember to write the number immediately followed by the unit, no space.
160psi
